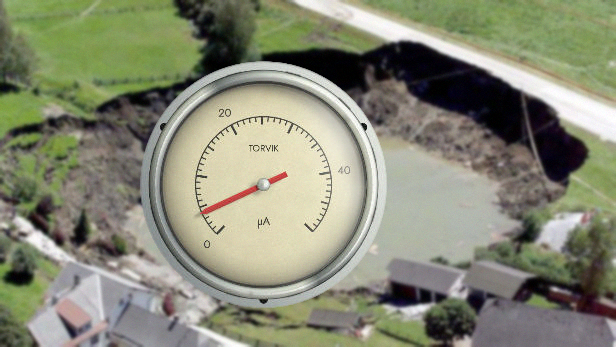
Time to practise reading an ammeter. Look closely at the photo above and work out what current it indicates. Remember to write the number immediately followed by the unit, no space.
4µA
